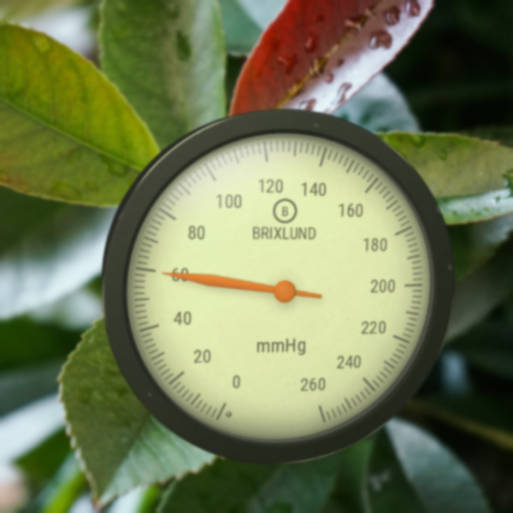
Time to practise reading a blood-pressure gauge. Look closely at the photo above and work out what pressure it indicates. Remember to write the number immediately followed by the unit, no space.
60mmHg
